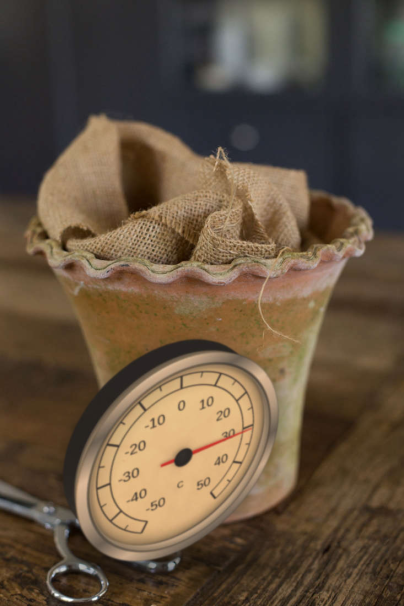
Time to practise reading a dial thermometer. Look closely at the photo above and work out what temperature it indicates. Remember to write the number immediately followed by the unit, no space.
30°C
